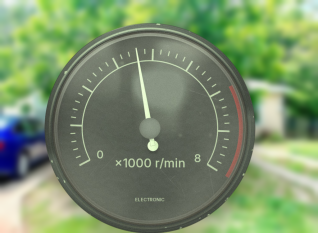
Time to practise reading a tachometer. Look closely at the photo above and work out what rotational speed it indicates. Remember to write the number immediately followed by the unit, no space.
3600rpm
